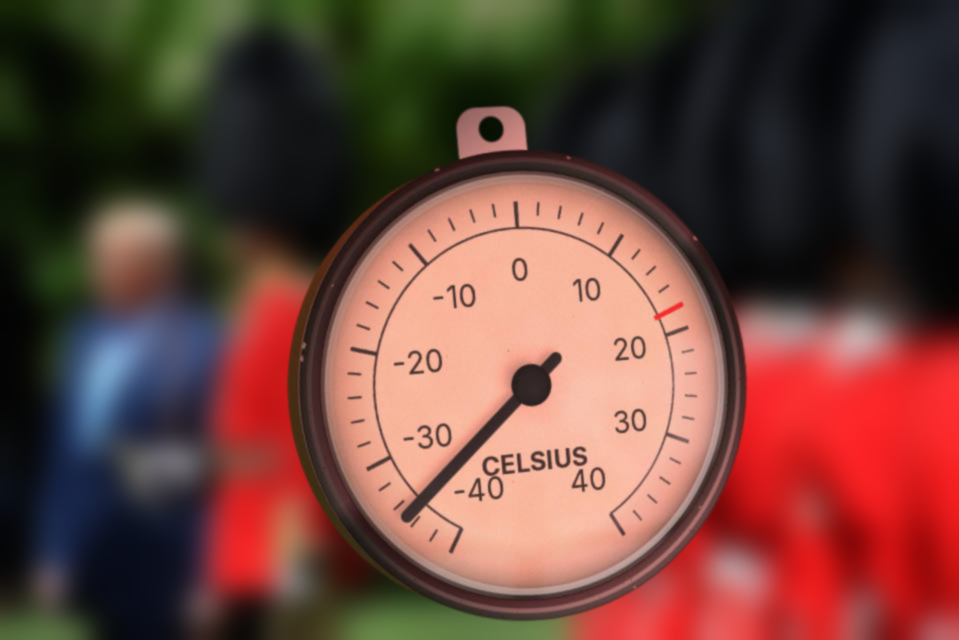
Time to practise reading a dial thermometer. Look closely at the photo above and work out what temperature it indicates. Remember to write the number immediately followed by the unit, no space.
-35°C
